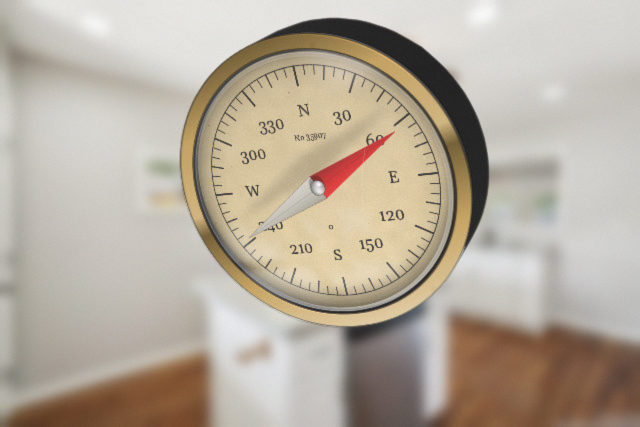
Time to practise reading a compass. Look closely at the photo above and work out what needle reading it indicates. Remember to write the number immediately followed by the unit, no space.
62.5°
